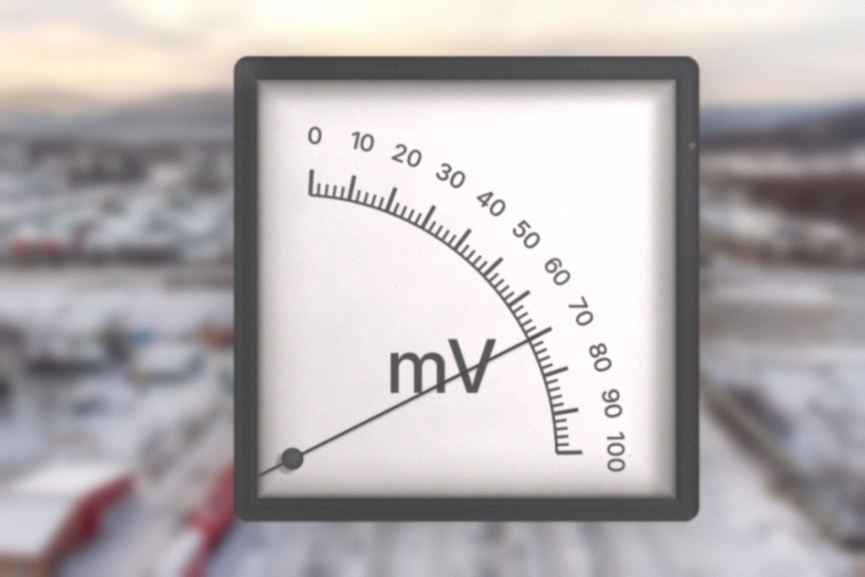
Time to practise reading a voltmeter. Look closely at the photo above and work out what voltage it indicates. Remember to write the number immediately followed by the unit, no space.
70mV
